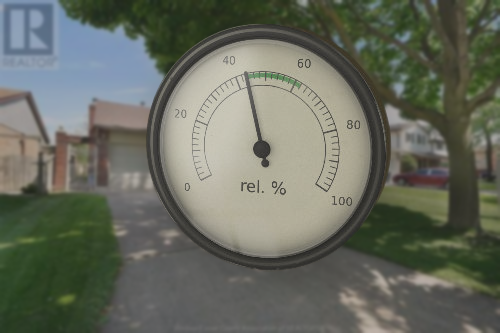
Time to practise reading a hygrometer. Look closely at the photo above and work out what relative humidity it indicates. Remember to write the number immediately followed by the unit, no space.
44%
